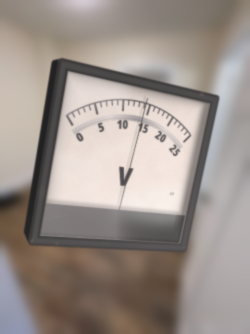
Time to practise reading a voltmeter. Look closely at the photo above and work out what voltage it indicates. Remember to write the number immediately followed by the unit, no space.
14V
